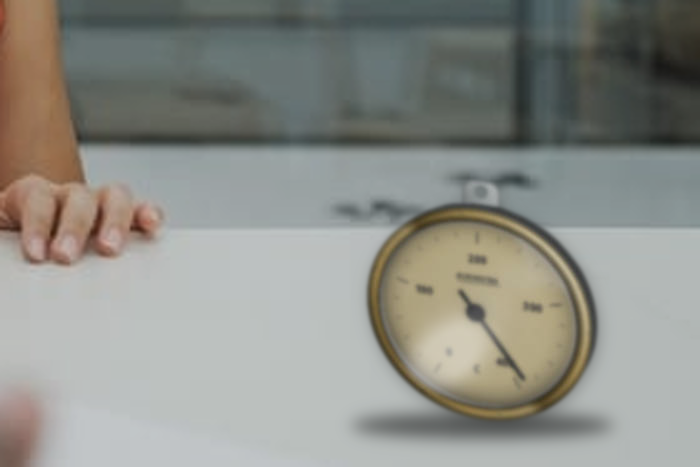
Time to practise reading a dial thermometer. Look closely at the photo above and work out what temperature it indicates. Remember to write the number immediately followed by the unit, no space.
390°C
